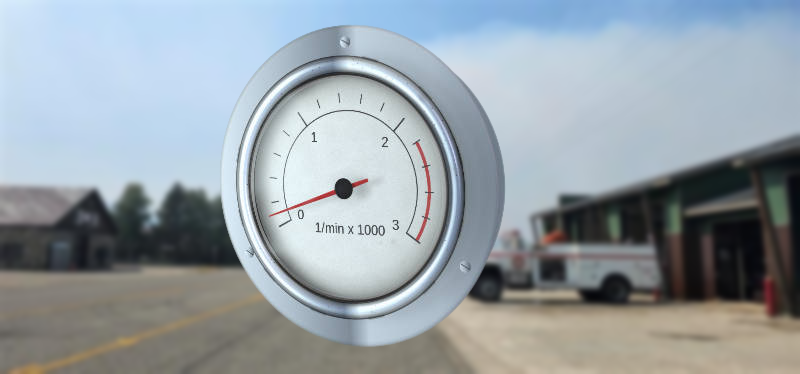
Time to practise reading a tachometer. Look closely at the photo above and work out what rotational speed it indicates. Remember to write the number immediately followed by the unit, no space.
100rpm
